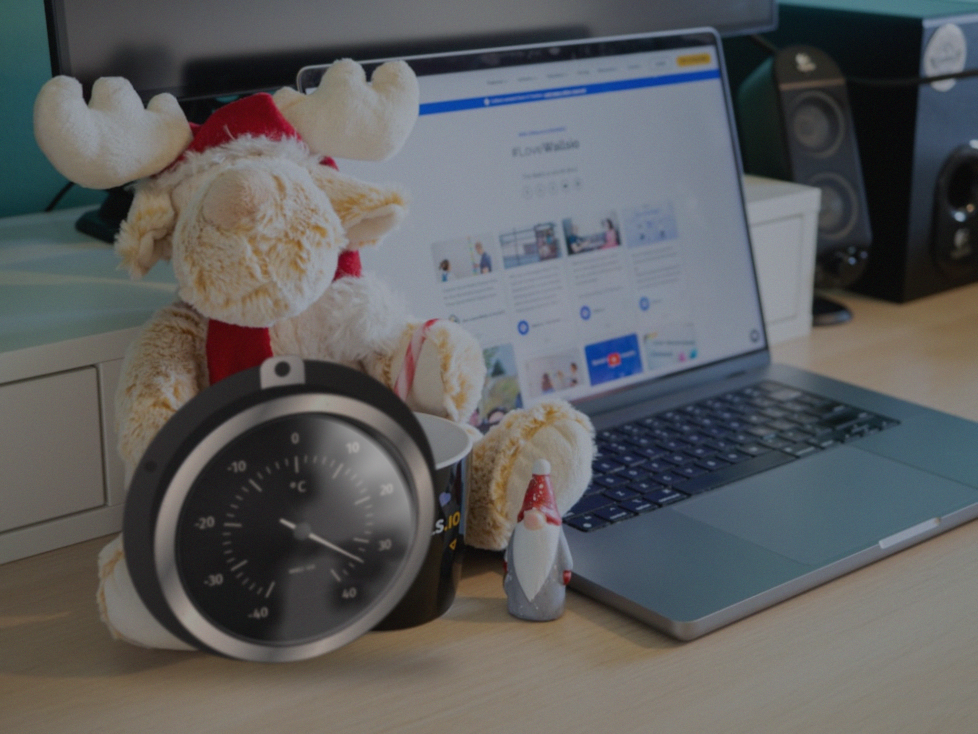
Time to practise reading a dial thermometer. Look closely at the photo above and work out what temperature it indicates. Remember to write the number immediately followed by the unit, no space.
34°C
